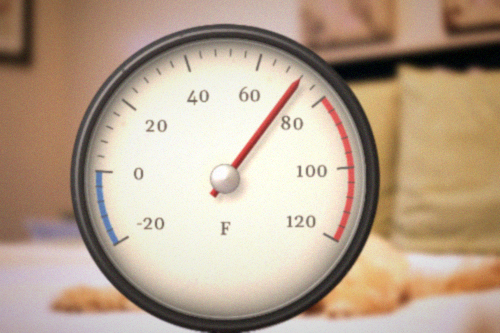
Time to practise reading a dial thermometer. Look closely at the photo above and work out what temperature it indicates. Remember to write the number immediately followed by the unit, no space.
72°F
